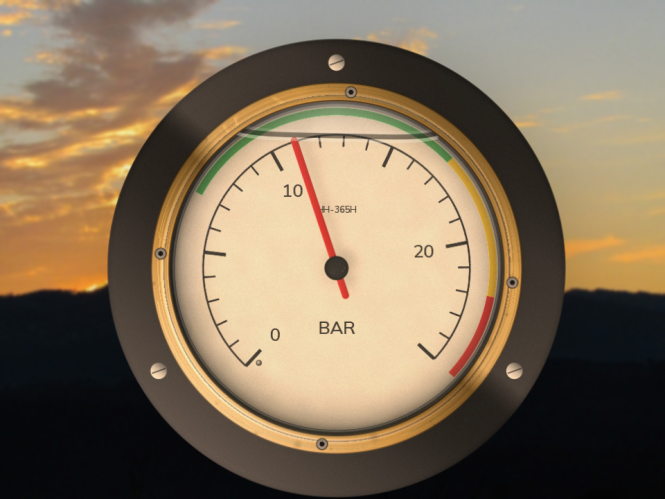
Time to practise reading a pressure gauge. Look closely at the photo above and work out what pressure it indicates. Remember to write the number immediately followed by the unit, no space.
11bar
